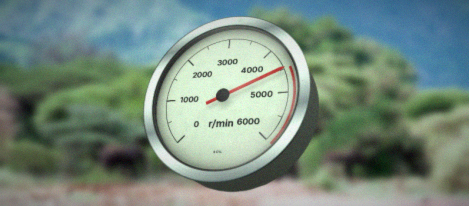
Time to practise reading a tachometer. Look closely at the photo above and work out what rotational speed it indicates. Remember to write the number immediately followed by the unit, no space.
4500rpm
